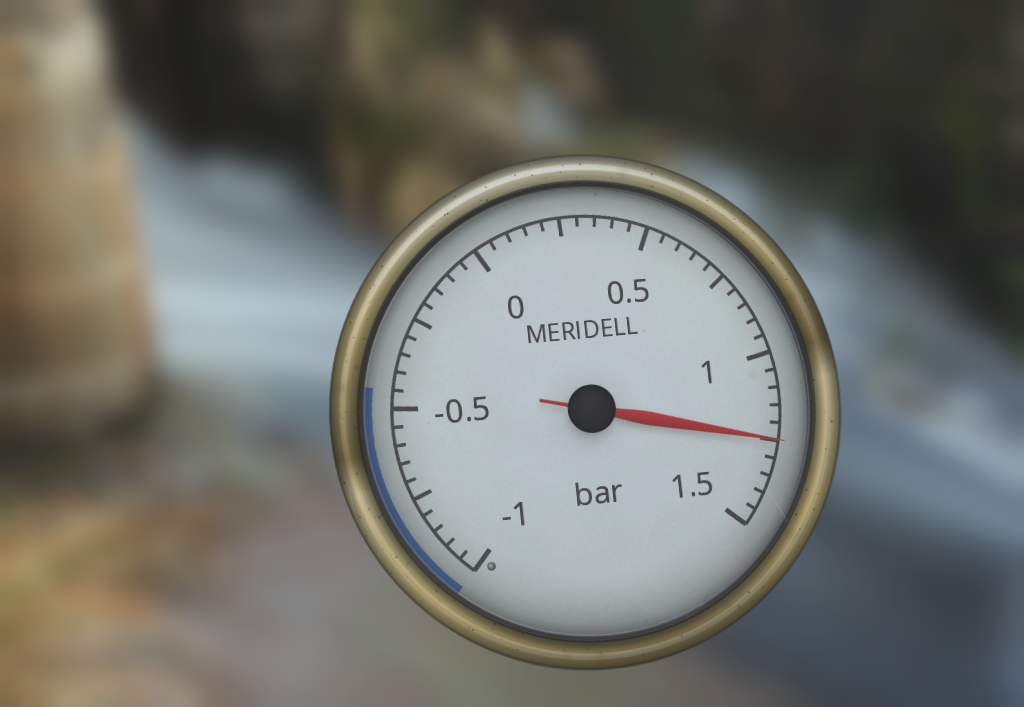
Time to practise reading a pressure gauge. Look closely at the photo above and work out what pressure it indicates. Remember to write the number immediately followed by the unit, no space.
1.25bar
